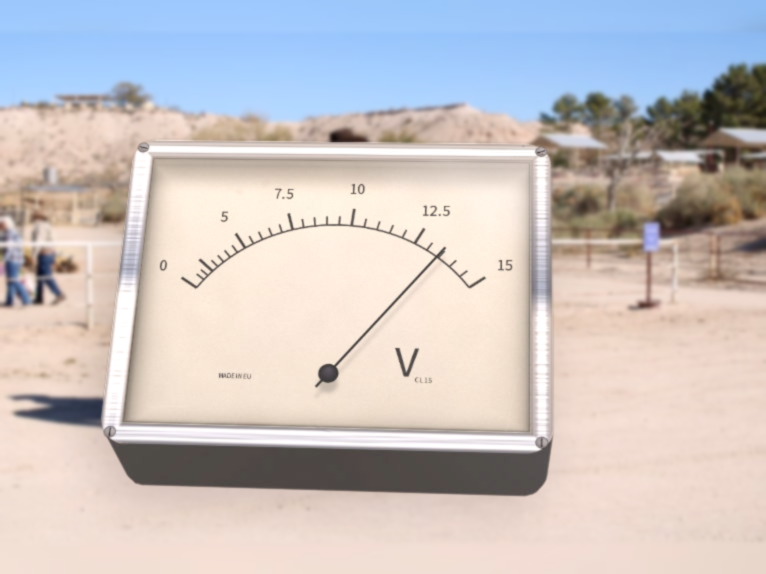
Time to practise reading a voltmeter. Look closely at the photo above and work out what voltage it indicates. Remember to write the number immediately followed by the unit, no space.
13.5V
